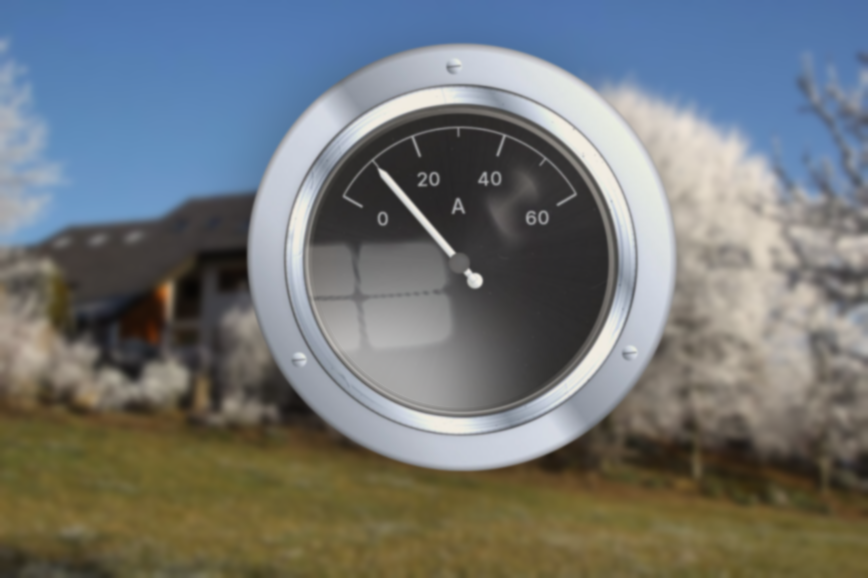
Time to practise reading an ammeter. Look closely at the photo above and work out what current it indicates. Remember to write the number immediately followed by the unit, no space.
10A
